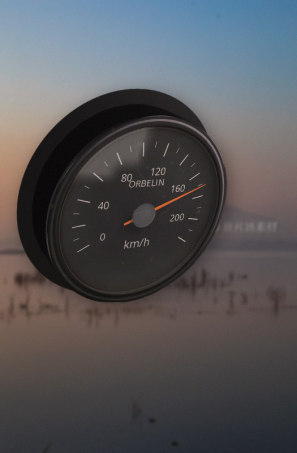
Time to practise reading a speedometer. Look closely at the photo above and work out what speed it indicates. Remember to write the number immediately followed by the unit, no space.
170km/h
